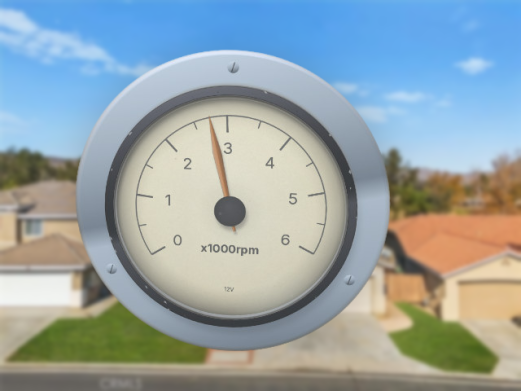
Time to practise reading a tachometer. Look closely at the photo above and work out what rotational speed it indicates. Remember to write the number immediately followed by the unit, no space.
2750rpm
